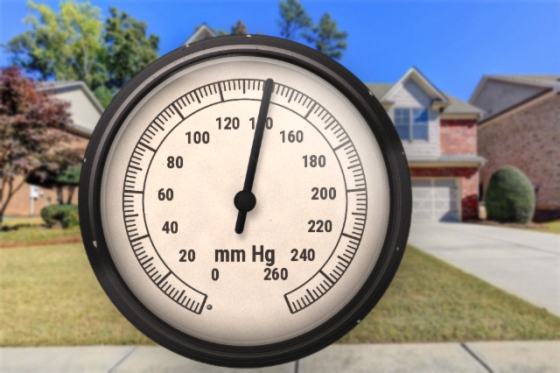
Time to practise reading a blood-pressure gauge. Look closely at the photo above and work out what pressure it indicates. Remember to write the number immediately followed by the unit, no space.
140mmHg
